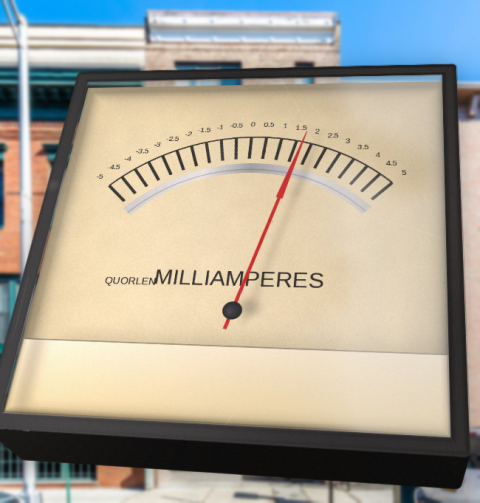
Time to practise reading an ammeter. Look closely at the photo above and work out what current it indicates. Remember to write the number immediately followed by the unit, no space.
1.75mA
